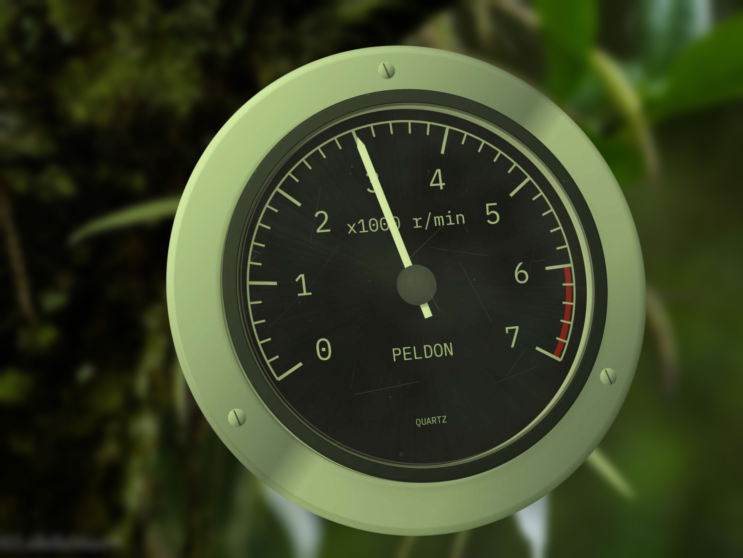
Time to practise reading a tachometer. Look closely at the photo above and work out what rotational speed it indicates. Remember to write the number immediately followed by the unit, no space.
3000rpm
